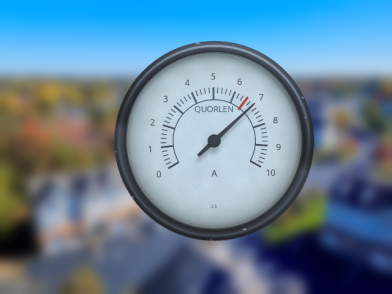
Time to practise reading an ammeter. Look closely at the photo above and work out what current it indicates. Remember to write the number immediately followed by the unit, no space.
7A
